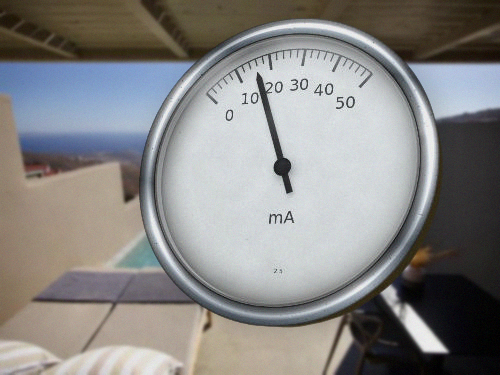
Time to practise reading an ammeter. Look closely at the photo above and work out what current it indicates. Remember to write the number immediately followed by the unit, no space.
16mA
